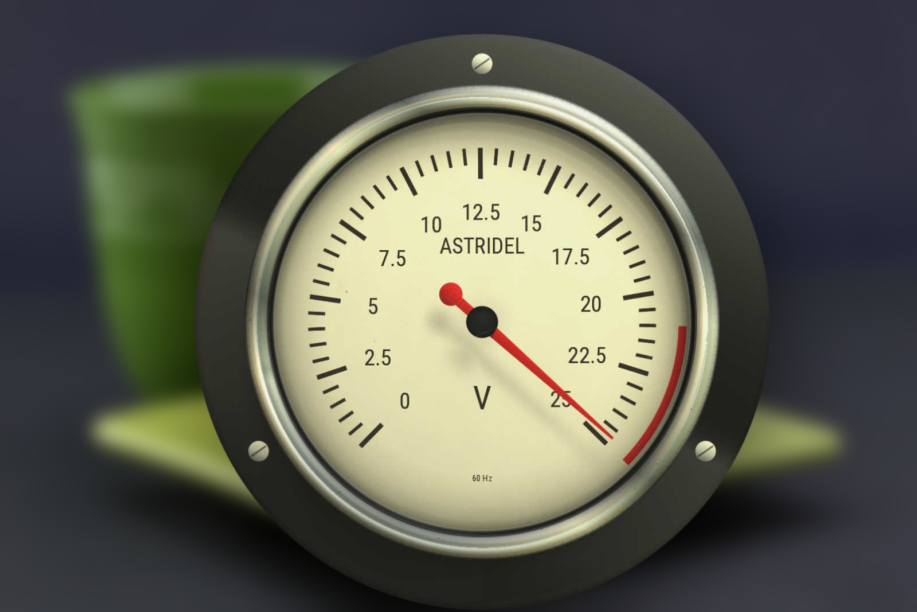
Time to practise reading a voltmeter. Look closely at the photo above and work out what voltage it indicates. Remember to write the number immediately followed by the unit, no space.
24.75V
